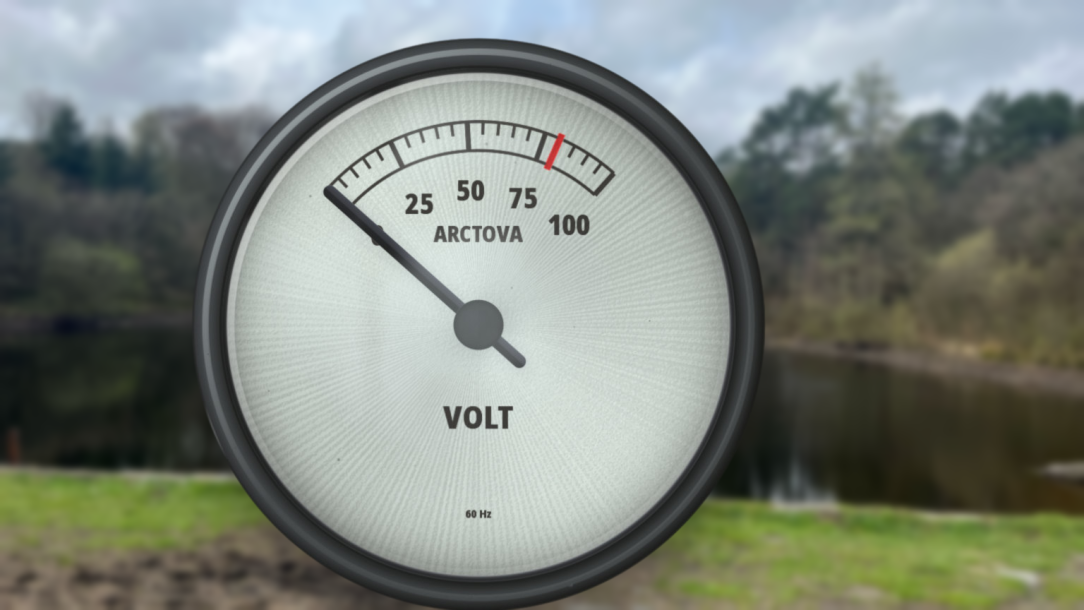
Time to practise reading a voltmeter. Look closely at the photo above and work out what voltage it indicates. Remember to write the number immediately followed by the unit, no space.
0V
